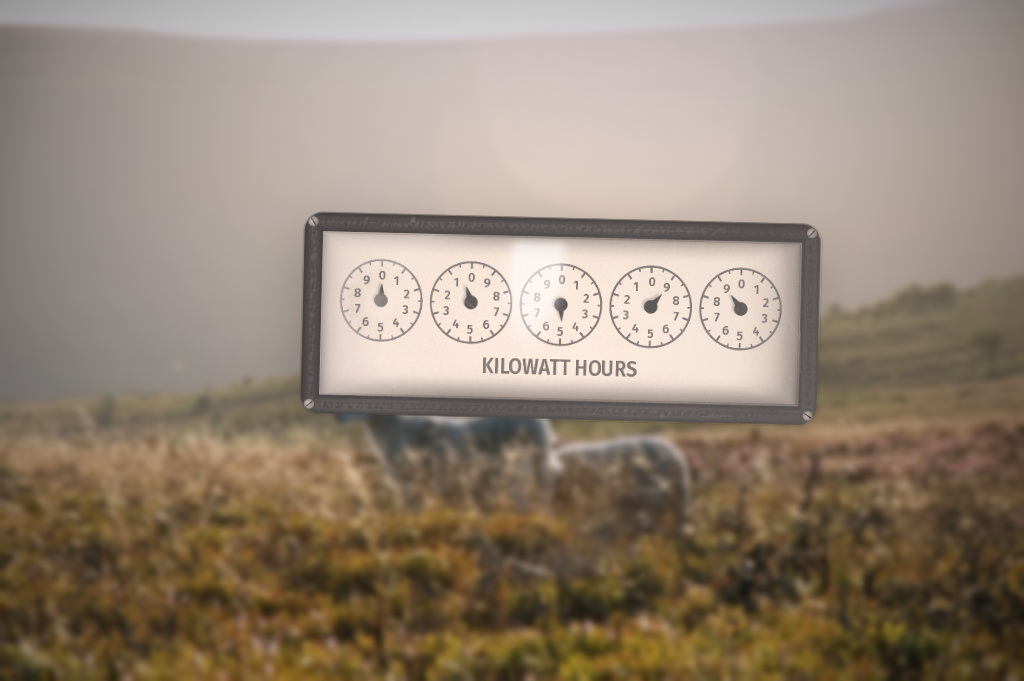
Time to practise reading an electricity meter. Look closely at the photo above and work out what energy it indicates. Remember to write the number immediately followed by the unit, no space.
489kWh
